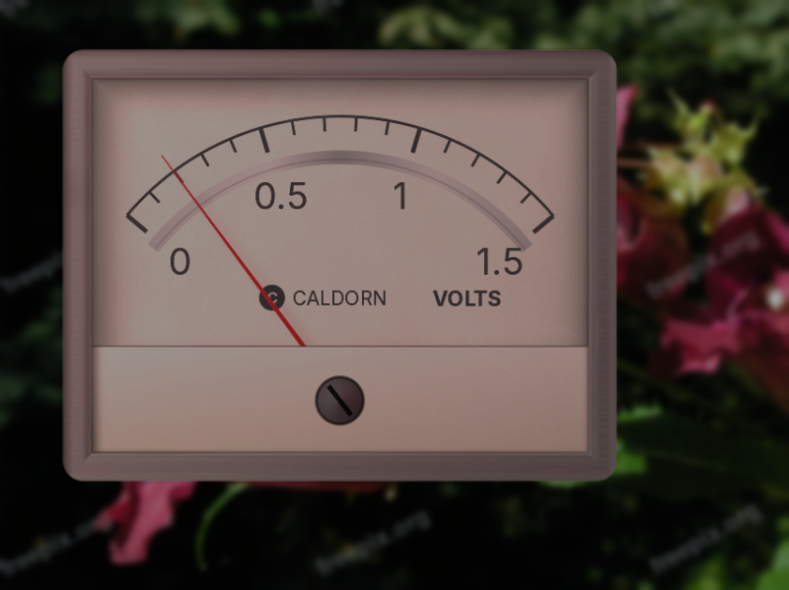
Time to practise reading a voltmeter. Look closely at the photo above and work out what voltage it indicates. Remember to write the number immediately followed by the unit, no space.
0.2V
